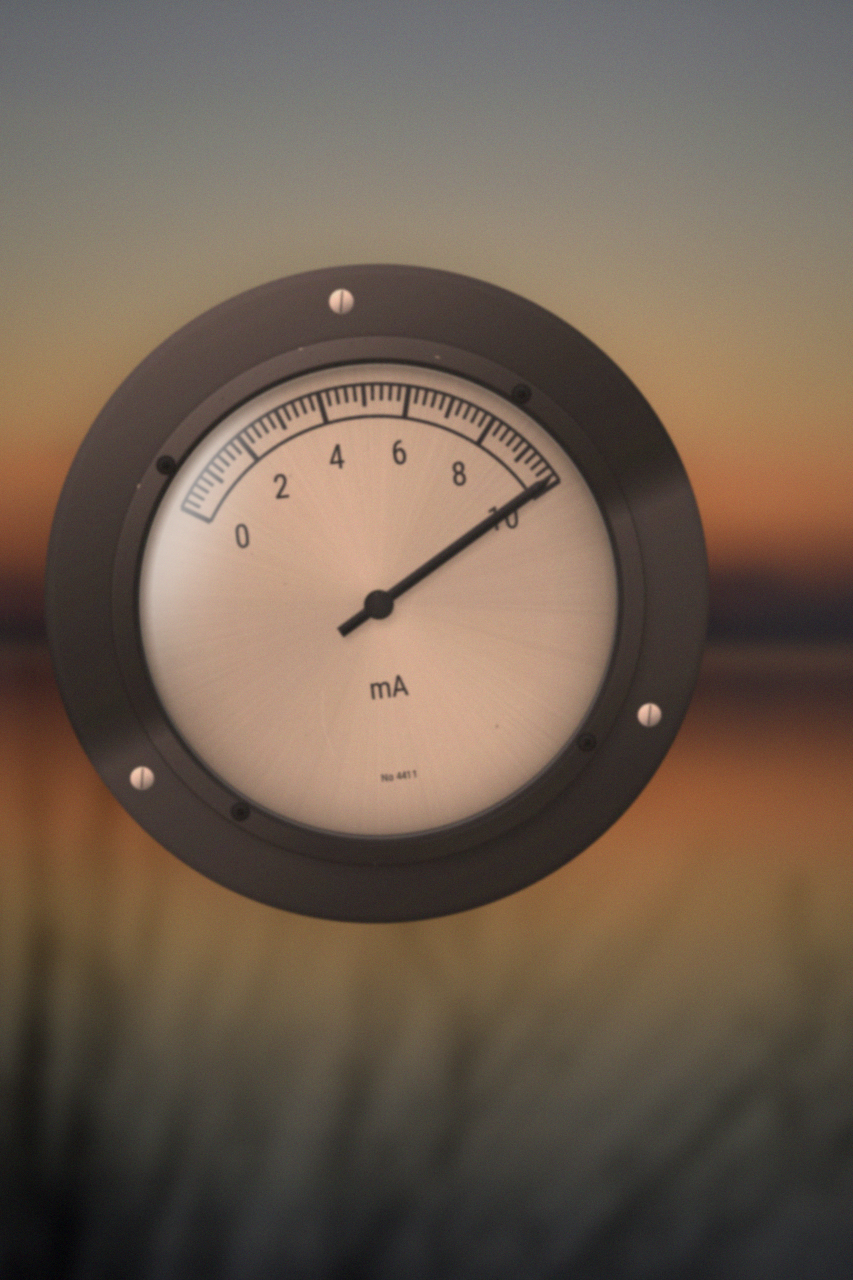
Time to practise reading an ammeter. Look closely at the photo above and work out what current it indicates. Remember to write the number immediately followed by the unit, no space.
9.8mA
